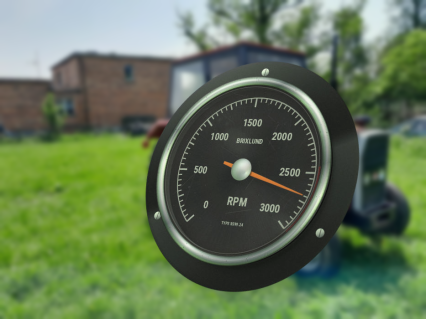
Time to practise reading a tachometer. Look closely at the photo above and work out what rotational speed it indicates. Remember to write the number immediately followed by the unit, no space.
2700rpm
